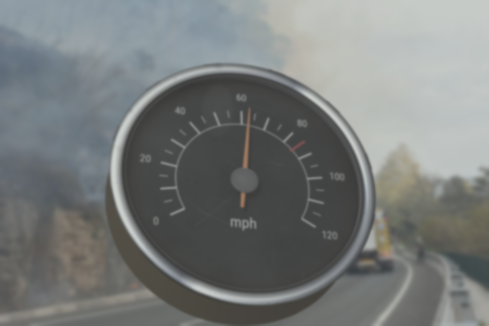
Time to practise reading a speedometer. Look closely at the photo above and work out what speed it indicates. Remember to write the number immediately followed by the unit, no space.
62.5mph
